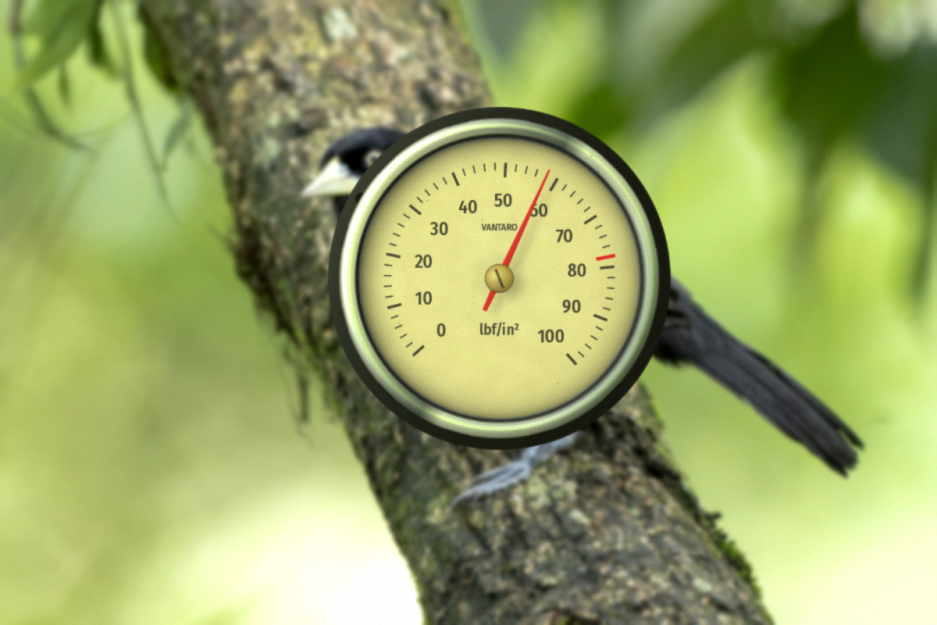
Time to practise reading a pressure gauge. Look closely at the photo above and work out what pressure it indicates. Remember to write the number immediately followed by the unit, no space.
58psi
